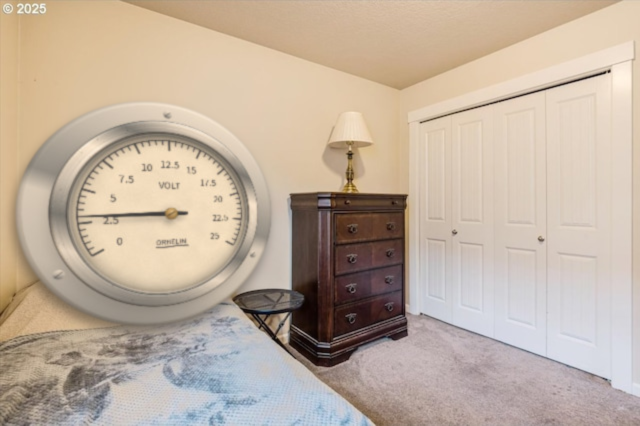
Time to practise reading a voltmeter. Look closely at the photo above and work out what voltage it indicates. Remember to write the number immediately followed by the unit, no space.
3V
